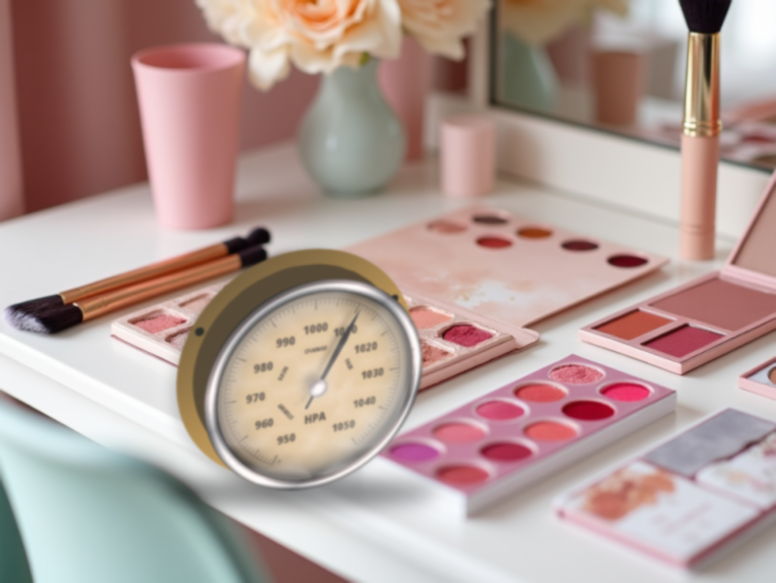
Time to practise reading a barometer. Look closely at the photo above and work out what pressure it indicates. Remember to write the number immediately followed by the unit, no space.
1010hPa
